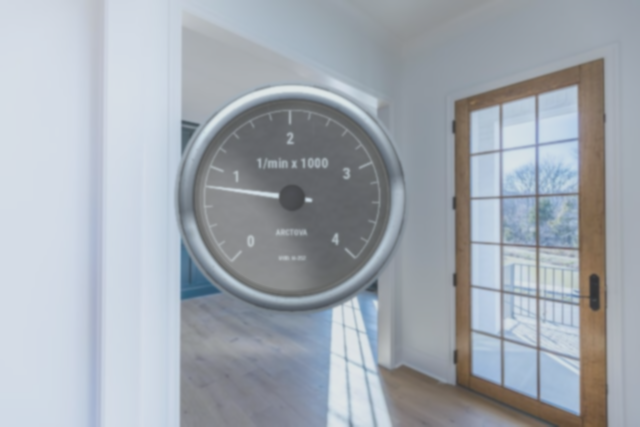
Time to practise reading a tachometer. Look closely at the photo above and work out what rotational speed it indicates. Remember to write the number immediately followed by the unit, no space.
800rpm
